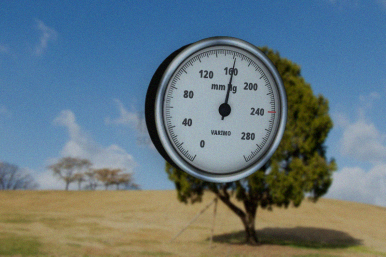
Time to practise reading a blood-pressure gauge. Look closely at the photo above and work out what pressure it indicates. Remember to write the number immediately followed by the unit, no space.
160mmHg
